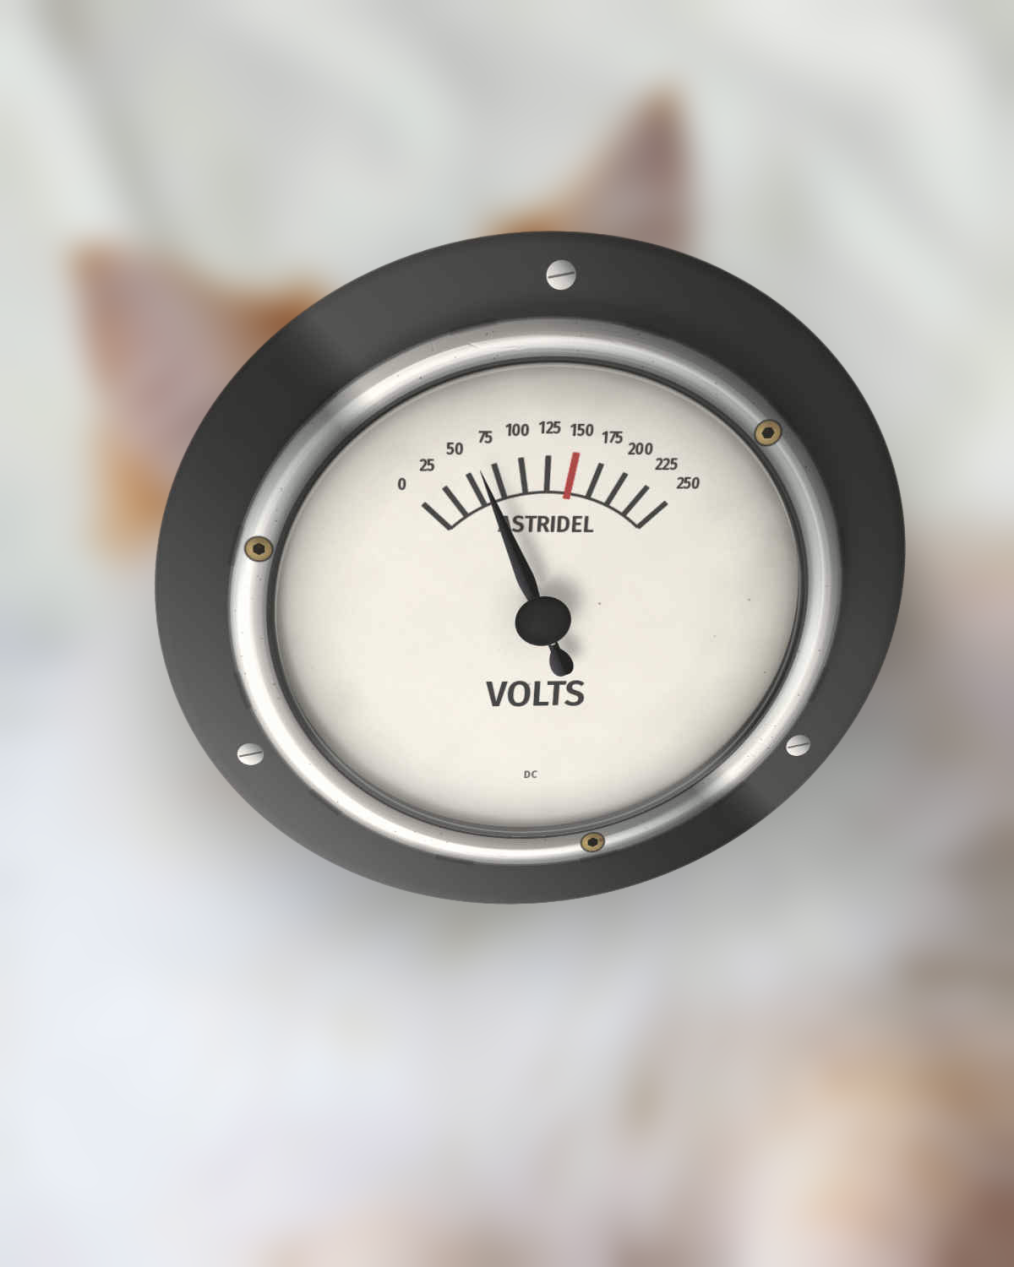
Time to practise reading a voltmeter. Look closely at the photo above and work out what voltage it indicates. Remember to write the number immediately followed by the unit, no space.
62.5V
